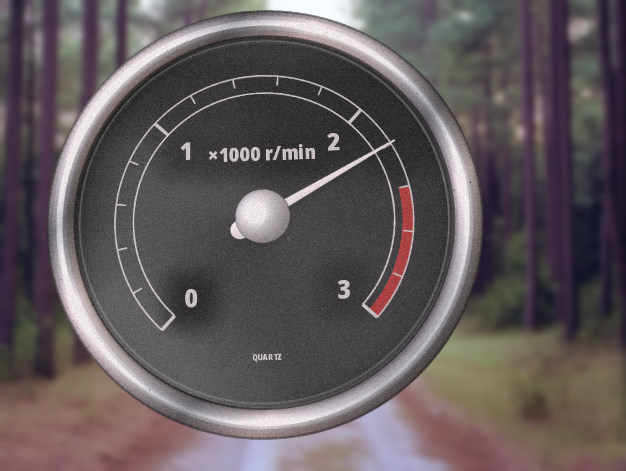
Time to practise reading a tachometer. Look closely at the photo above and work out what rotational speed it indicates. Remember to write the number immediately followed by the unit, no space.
2200rpm
